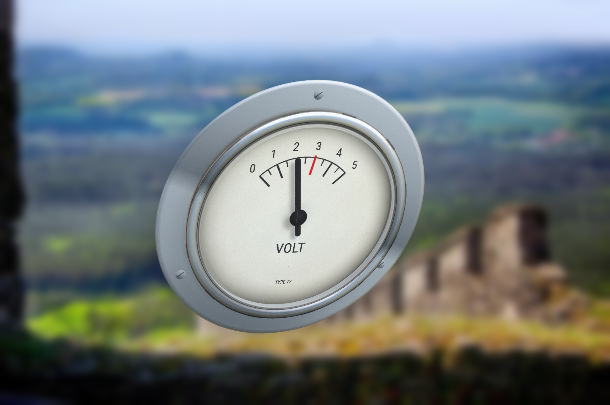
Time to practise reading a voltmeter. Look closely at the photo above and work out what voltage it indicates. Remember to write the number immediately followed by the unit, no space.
2V
